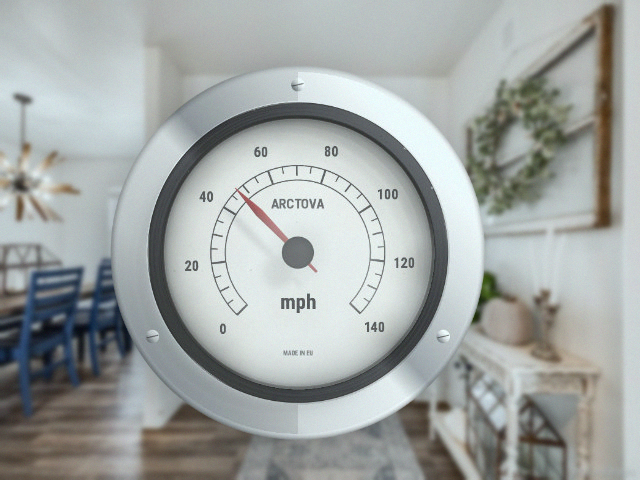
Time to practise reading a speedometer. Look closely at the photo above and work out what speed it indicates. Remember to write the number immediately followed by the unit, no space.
47.5mph
